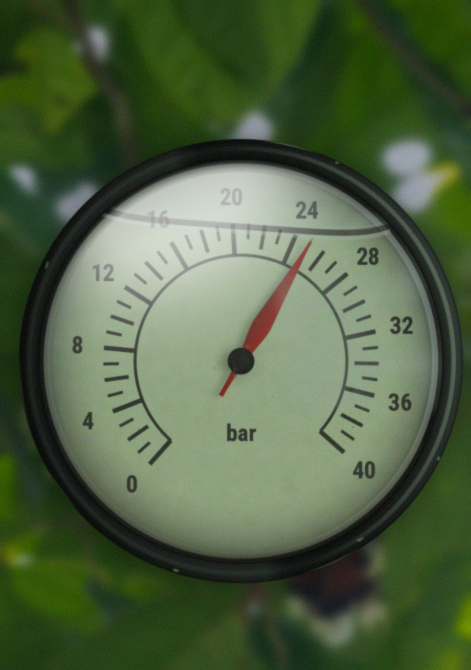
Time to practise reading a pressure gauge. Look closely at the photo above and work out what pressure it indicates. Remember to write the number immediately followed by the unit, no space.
25bar
